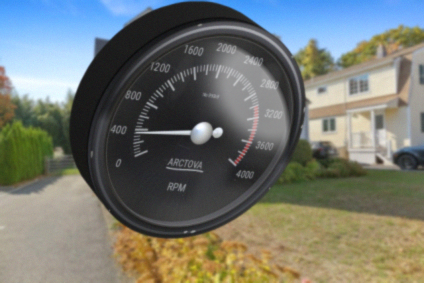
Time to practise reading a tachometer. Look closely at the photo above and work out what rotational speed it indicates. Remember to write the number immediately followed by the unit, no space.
400rpm
